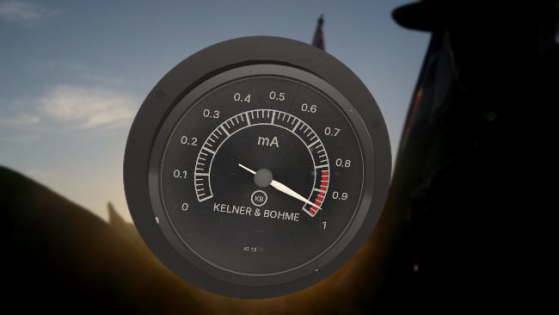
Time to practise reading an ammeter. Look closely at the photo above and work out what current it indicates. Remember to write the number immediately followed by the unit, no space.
0.96mA
